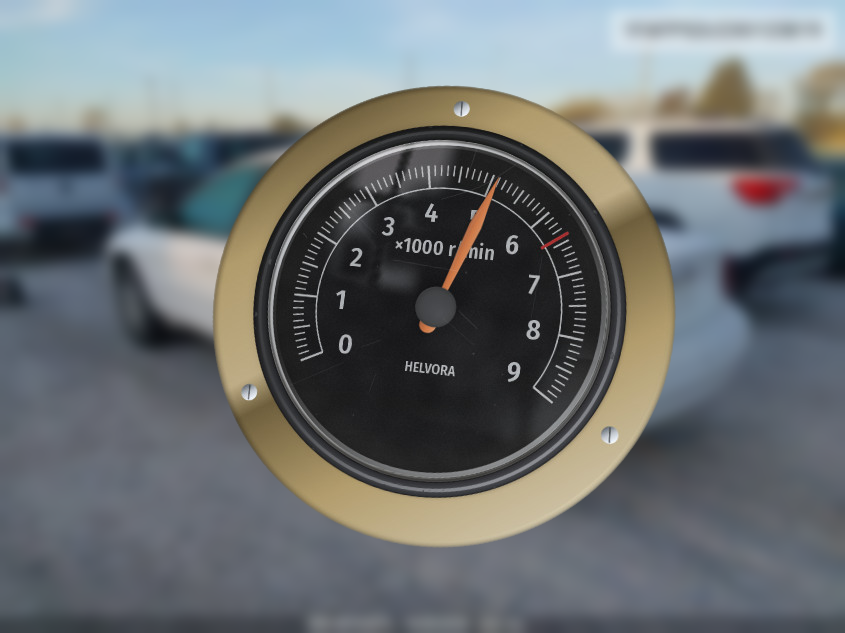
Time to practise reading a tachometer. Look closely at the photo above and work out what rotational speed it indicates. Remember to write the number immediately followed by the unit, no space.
5100rpm
